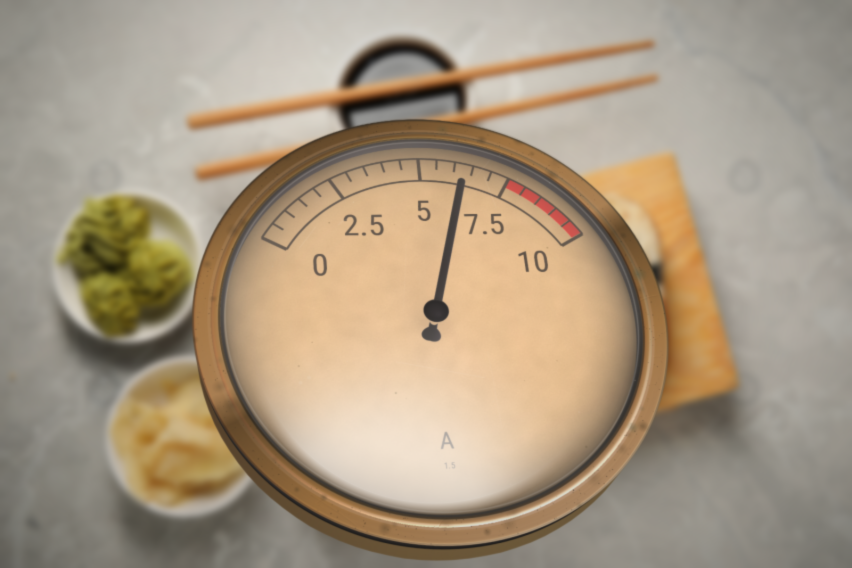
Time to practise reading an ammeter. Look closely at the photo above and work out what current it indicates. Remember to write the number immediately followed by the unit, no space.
6.25A
